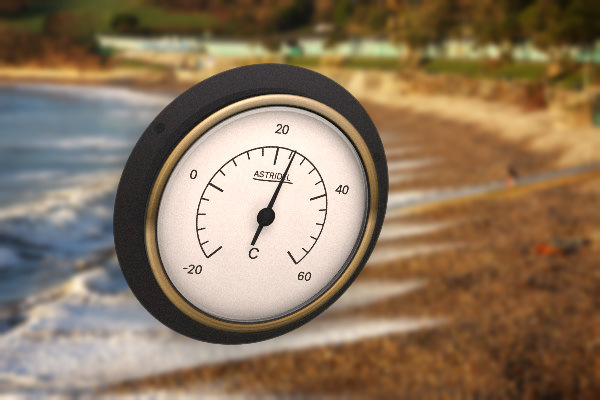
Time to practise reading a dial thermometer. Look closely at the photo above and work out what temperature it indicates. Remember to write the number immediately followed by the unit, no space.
24°C
